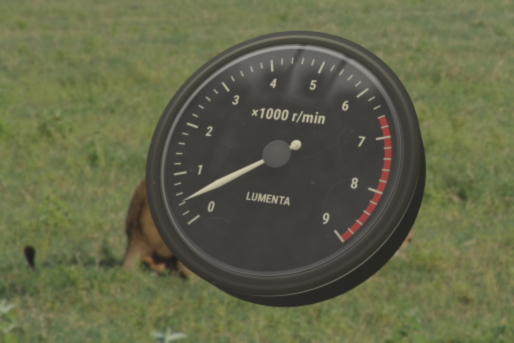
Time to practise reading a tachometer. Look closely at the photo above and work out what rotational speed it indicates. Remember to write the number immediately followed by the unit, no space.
400rpm
